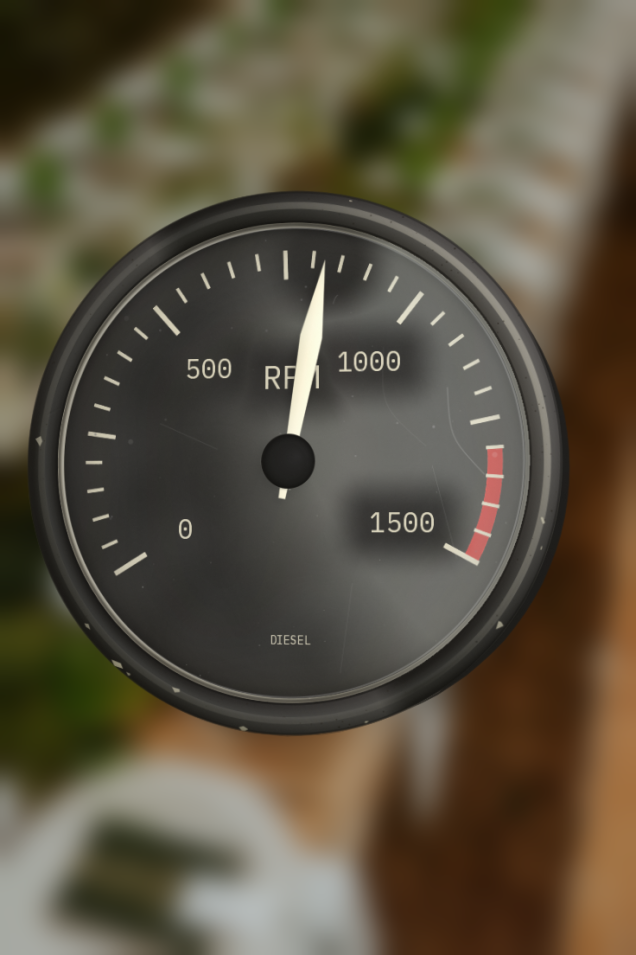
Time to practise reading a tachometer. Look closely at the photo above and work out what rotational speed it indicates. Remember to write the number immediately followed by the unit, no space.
825rpm
